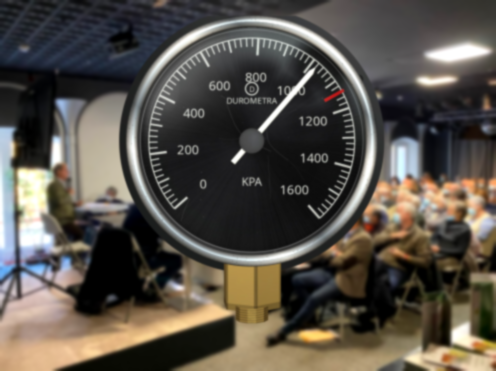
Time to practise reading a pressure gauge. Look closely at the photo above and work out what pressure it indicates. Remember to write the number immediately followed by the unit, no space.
1020kPa
